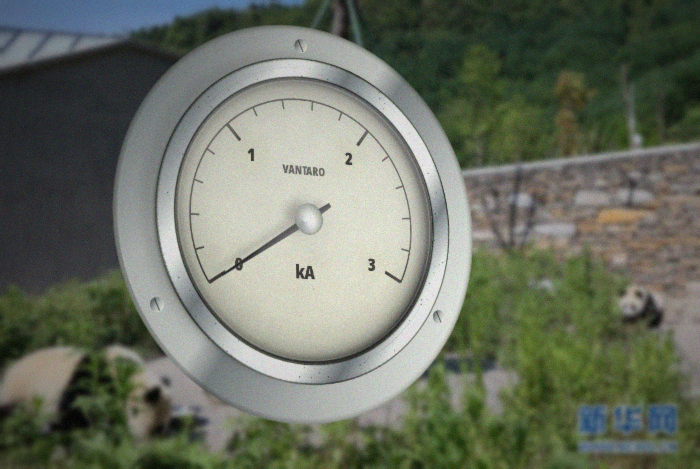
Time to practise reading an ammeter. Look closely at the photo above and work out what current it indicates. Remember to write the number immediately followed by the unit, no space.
0kA
